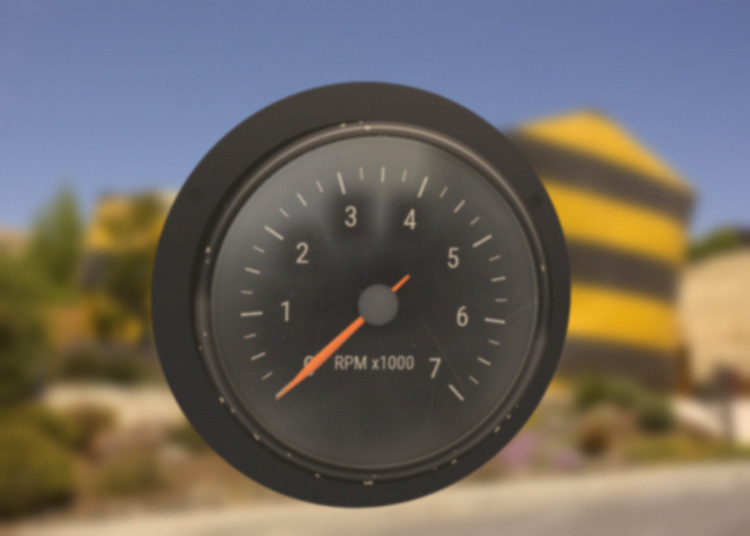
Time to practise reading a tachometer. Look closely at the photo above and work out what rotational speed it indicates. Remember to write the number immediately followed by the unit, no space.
0rpm
